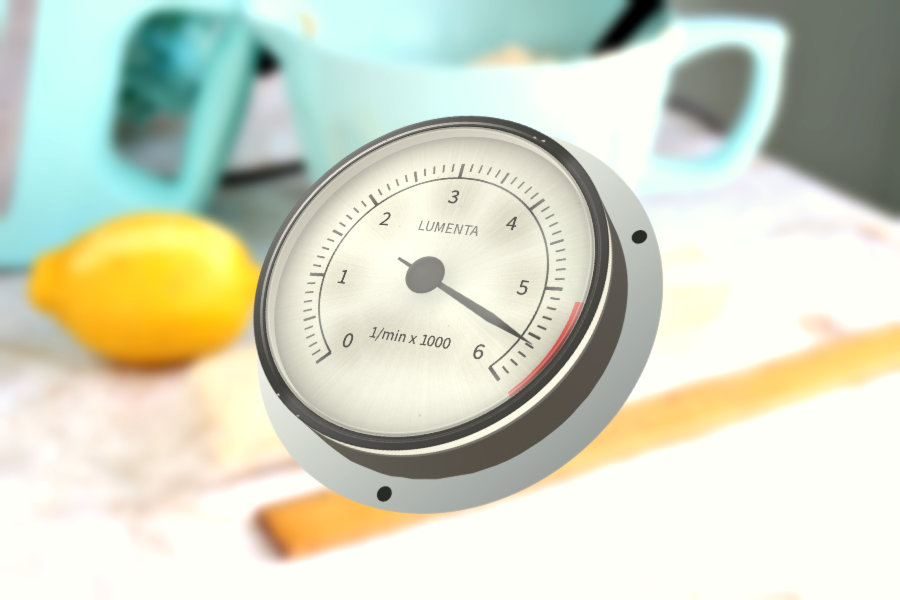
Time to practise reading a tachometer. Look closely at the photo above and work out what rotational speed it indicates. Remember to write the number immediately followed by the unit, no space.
5600rpm
